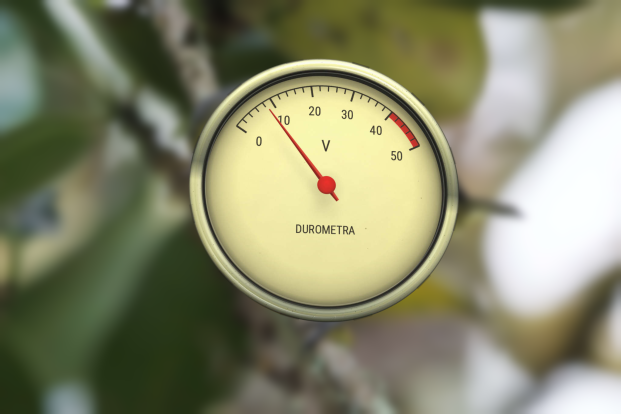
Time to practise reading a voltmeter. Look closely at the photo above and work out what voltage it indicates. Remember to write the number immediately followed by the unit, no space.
8V
